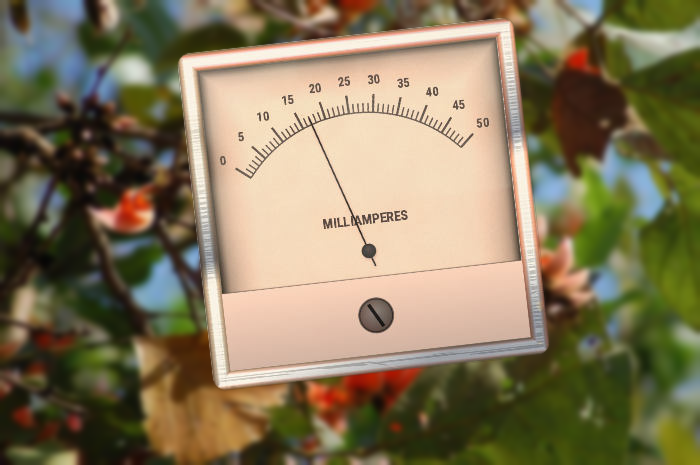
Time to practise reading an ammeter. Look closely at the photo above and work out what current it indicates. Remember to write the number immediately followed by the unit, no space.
17mA
